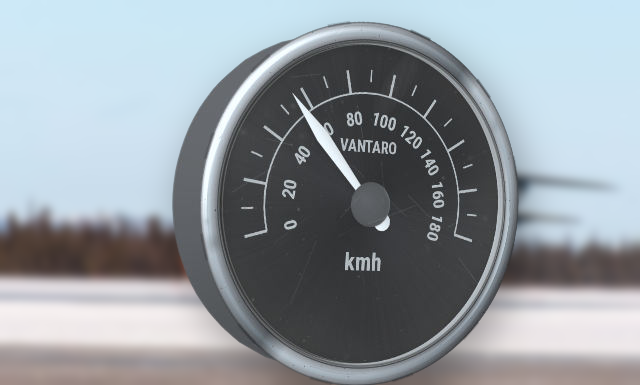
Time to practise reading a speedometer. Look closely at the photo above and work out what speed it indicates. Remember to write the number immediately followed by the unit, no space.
55km/h
